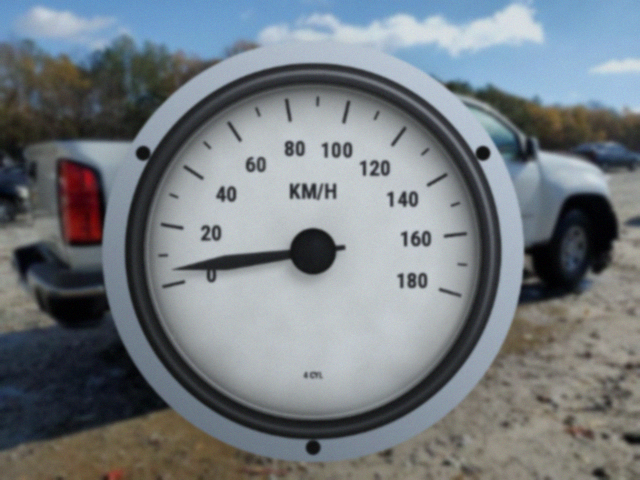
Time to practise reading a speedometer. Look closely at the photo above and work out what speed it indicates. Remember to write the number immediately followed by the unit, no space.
5km/h
